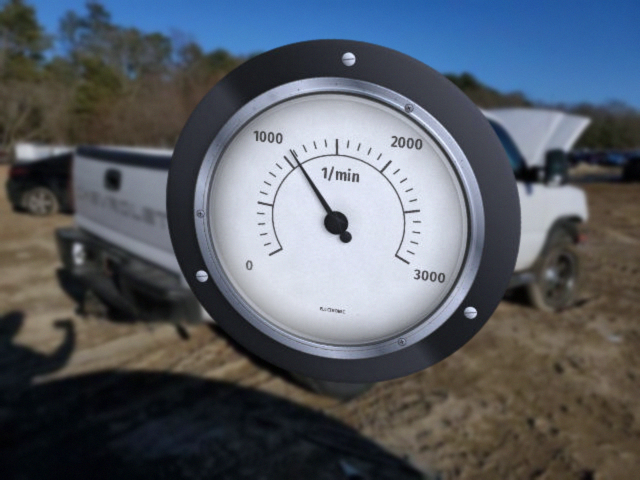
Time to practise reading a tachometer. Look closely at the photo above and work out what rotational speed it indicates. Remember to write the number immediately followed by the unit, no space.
1100rpm
